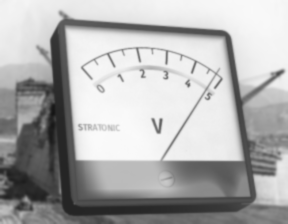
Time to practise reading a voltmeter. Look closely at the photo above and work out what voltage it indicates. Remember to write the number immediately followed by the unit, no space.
4.75V
